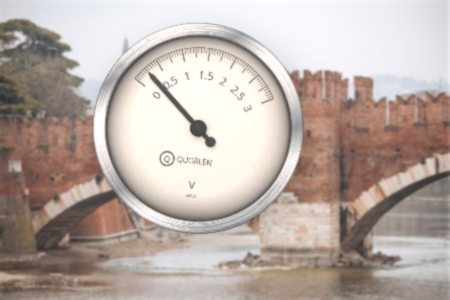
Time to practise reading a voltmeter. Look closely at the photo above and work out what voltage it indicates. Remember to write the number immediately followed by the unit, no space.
0.25V
